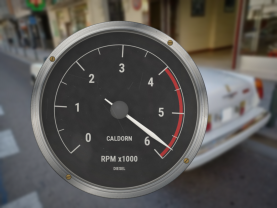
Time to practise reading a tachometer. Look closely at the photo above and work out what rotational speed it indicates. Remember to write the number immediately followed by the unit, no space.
5750rpm
